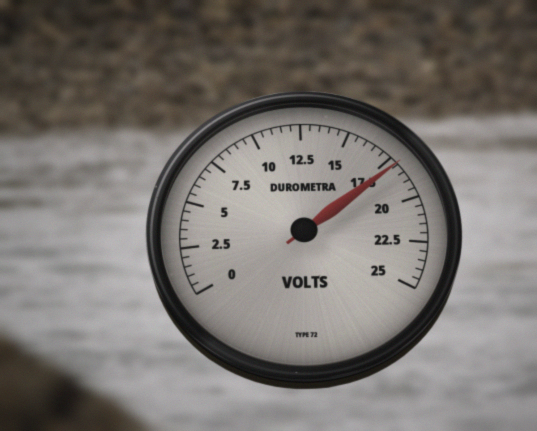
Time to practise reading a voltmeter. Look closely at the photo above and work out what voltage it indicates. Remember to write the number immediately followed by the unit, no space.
18V
